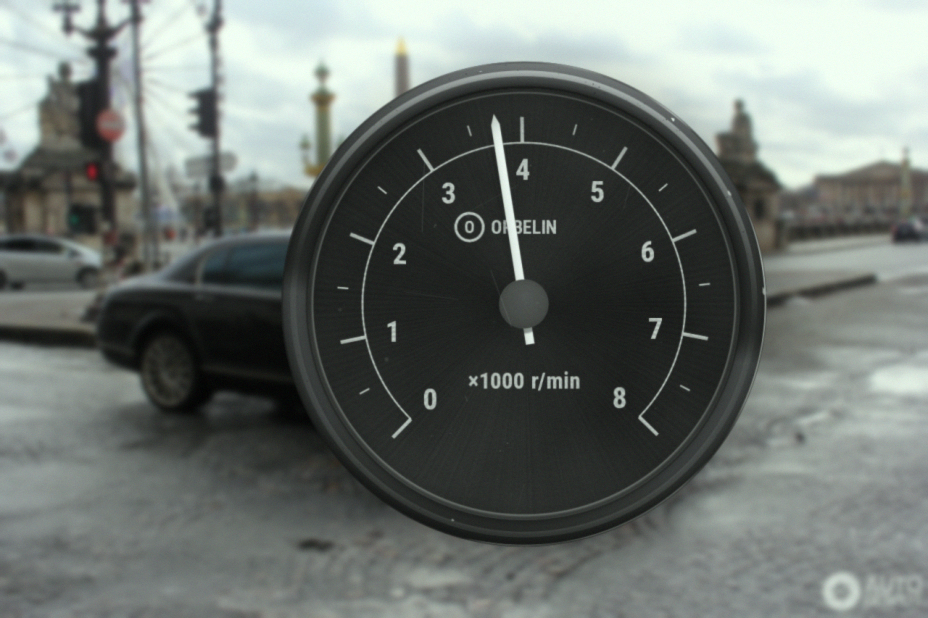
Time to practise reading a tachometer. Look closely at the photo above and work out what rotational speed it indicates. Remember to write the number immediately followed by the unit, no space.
3750rpm
